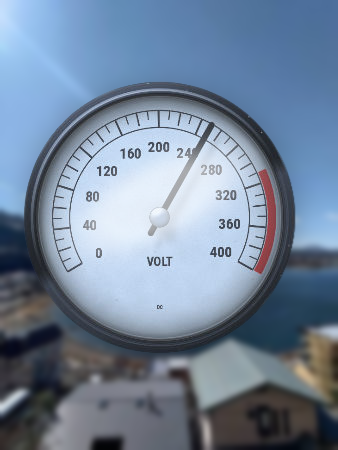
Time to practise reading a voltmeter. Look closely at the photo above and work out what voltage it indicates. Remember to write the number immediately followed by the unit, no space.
250V
